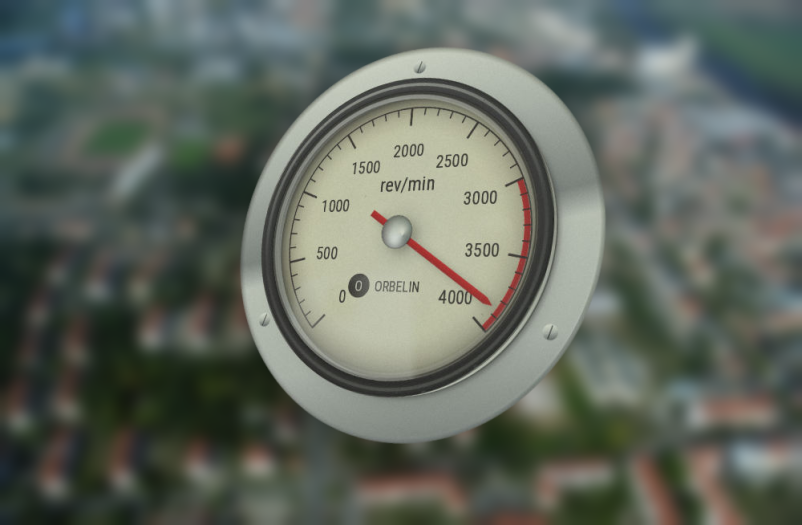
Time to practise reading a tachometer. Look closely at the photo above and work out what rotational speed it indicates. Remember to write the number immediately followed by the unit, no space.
3850rpm
